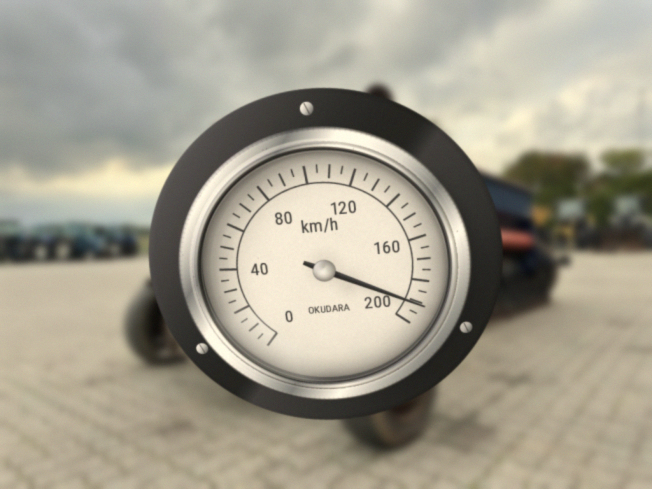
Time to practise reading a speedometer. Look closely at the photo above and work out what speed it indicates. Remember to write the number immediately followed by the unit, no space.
190km/h
